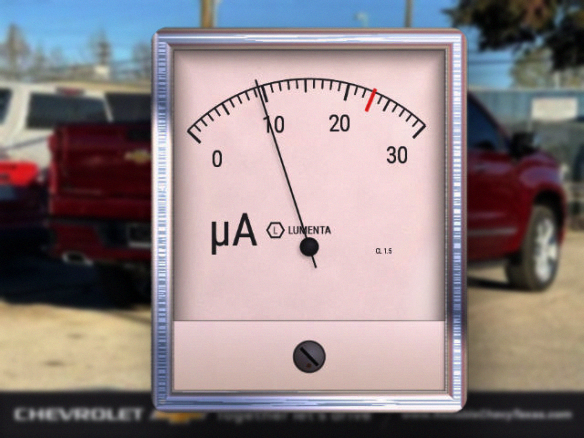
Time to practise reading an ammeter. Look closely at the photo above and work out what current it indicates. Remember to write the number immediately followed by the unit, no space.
9.5µA
